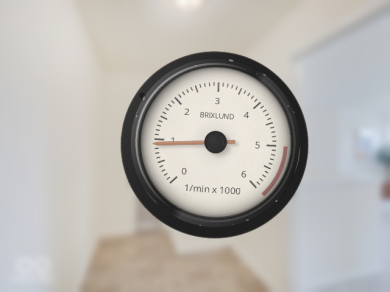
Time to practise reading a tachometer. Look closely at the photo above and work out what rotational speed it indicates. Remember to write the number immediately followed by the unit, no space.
900rpm
